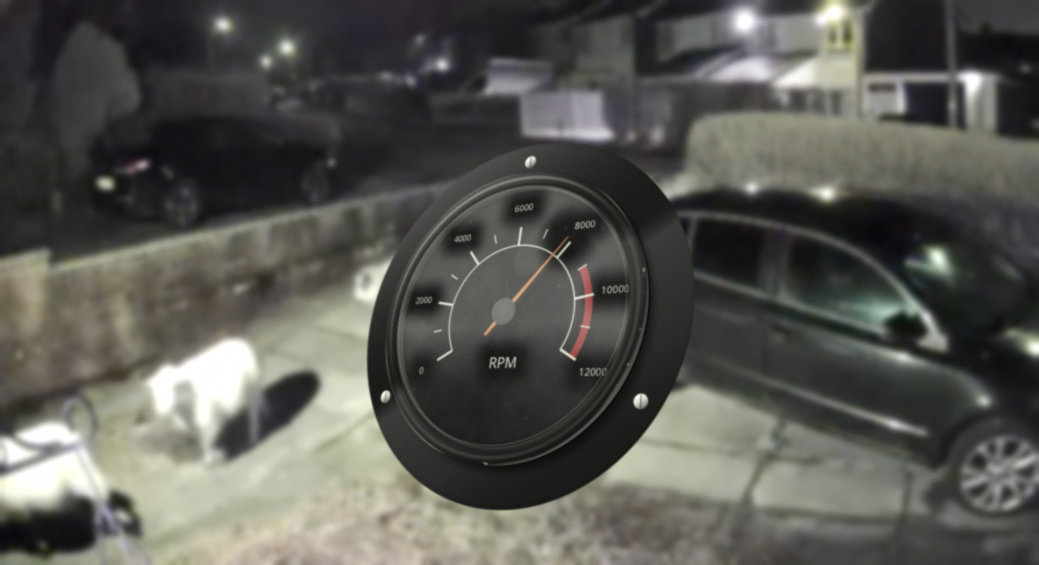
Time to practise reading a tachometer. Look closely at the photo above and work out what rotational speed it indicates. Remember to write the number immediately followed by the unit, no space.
8000rpm
